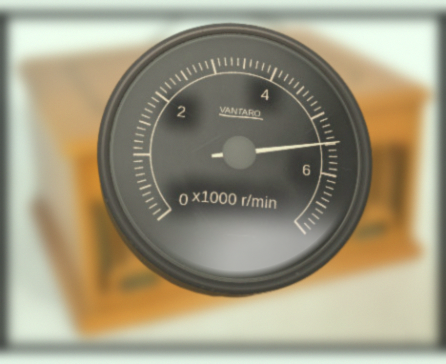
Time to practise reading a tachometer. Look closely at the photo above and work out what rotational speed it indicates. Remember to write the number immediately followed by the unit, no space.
5500rpm
